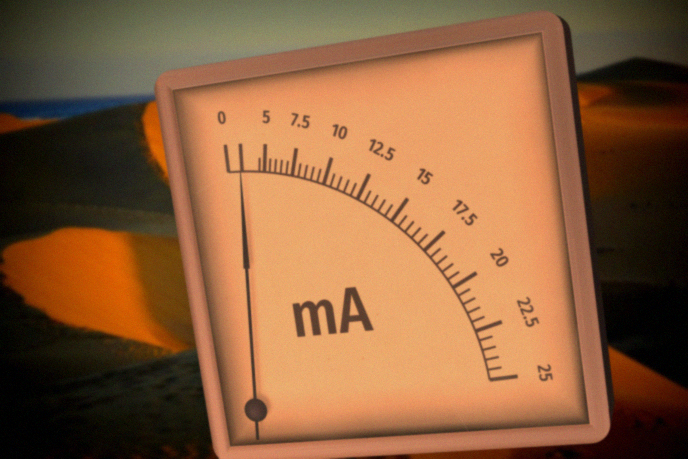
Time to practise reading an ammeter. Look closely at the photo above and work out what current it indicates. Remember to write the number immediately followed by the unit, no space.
2.5mA
